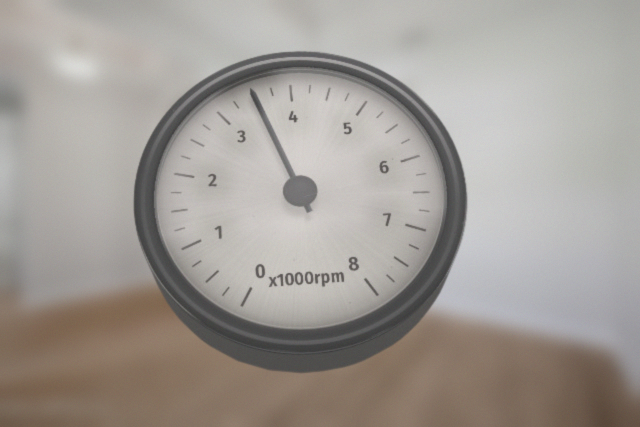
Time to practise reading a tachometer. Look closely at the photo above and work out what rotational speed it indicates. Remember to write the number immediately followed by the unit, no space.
3500rpm
